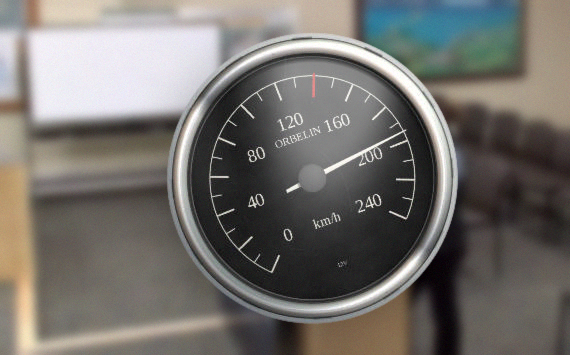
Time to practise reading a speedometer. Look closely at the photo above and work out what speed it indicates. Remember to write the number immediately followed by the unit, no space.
195km/h
